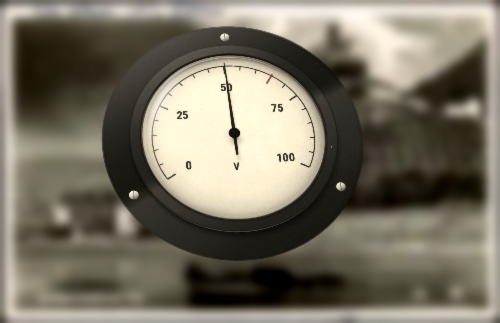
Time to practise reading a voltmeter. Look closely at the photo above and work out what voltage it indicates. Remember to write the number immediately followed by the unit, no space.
50V
